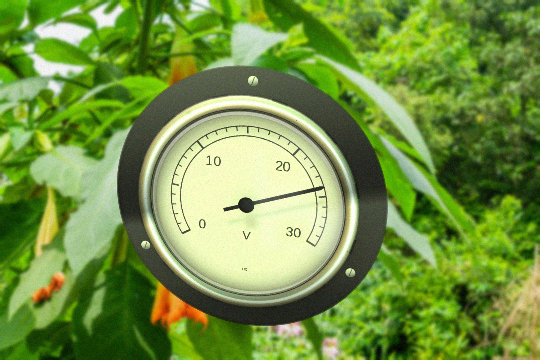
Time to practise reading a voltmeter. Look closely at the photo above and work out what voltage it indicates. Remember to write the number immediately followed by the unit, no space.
24V
